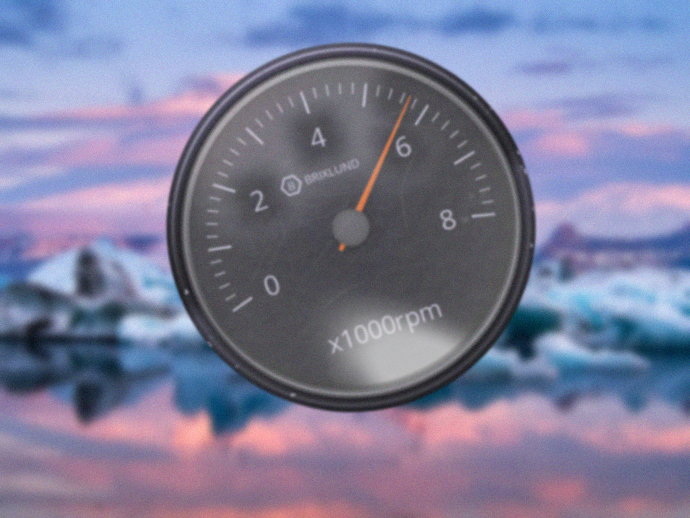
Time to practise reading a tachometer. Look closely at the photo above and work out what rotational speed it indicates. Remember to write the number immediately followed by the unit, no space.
5700rpm
